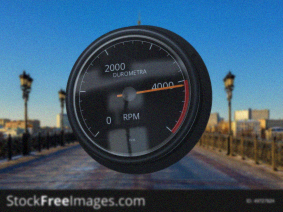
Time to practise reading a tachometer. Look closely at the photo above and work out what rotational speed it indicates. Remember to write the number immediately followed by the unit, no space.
4100rpm
